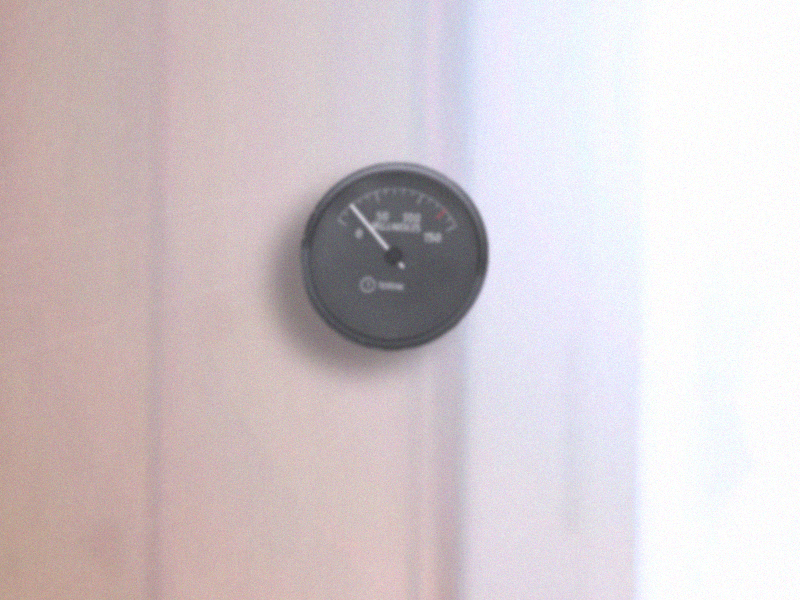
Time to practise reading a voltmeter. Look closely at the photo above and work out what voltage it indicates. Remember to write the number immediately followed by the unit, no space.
20mV
